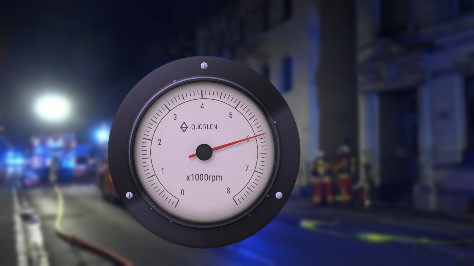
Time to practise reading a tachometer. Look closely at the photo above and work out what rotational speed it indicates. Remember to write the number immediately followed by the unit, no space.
6000rpm
